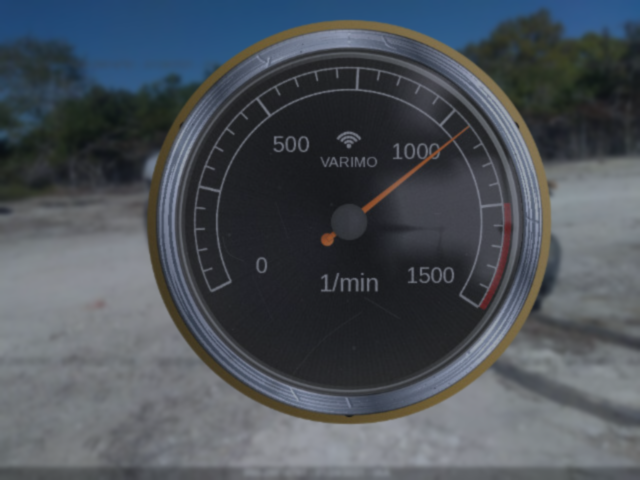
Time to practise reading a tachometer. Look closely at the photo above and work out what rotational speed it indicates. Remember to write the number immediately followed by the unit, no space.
1050rpm
